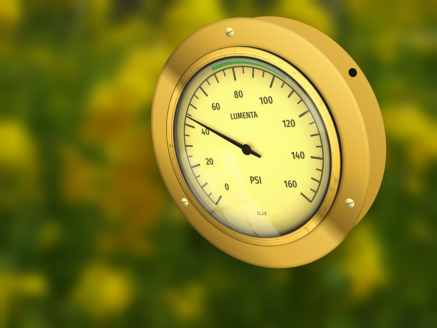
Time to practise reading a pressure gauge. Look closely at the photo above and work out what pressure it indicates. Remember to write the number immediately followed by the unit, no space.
45psi
